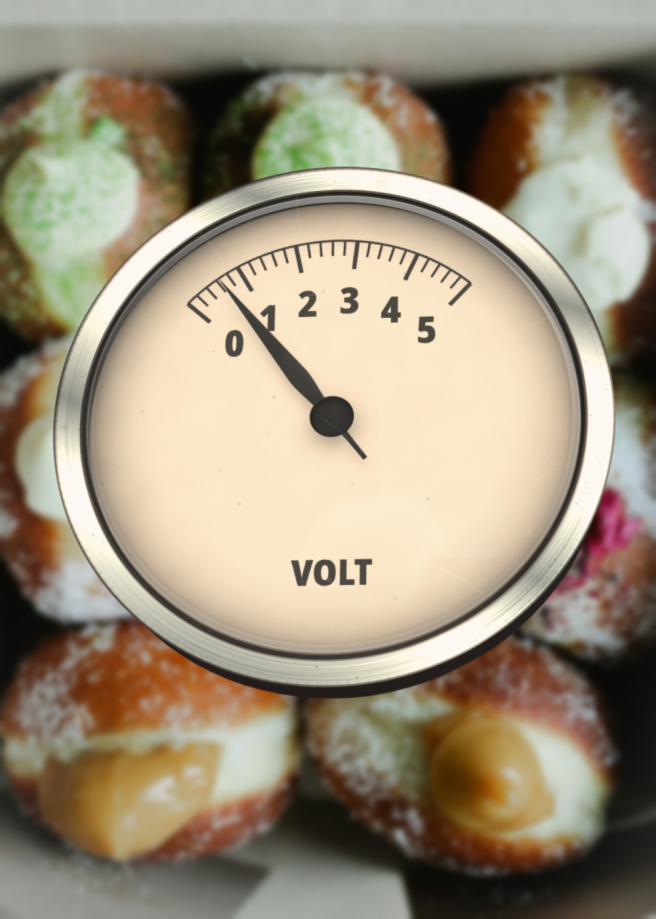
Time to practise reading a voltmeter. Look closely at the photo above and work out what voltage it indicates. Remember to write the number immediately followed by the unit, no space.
0.6V
